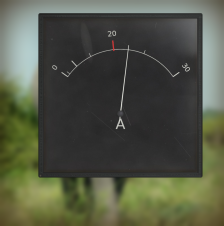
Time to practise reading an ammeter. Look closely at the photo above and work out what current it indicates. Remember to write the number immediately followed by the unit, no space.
22.5A
